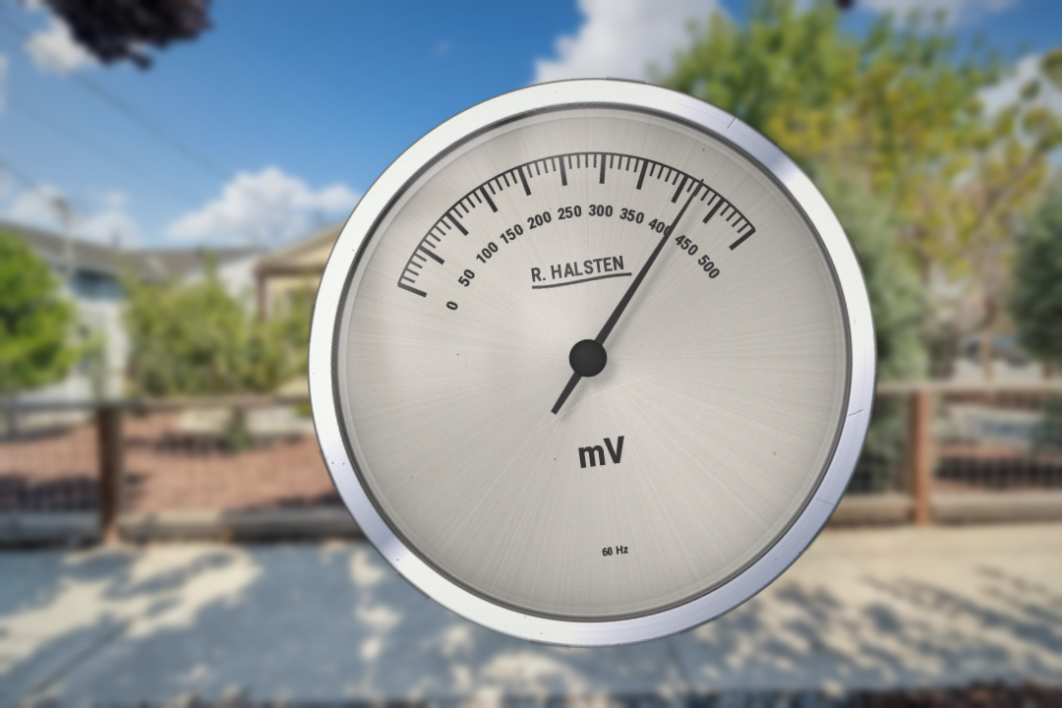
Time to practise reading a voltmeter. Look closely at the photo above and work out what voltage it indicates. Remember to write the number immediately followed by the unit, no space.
420mV
